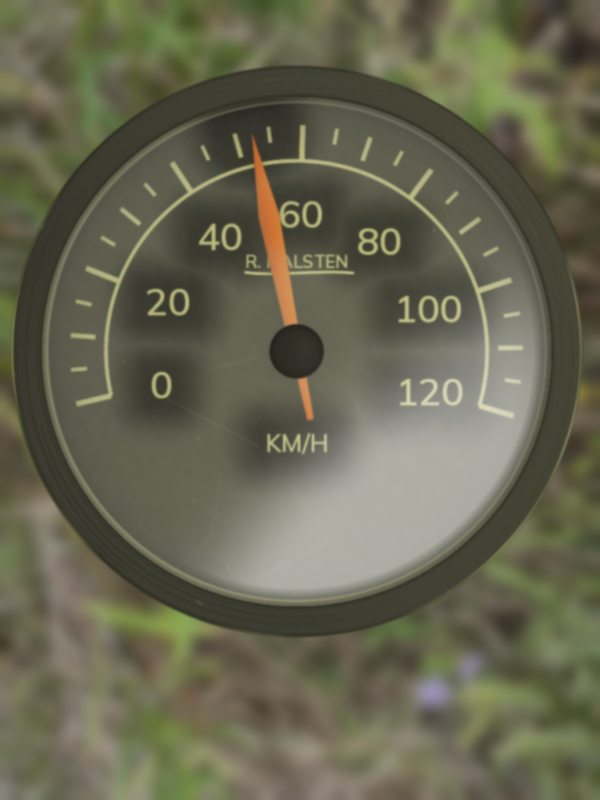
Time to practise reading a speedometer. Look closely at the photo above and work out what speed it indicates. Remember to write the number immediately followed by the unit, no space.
52.5km/h
